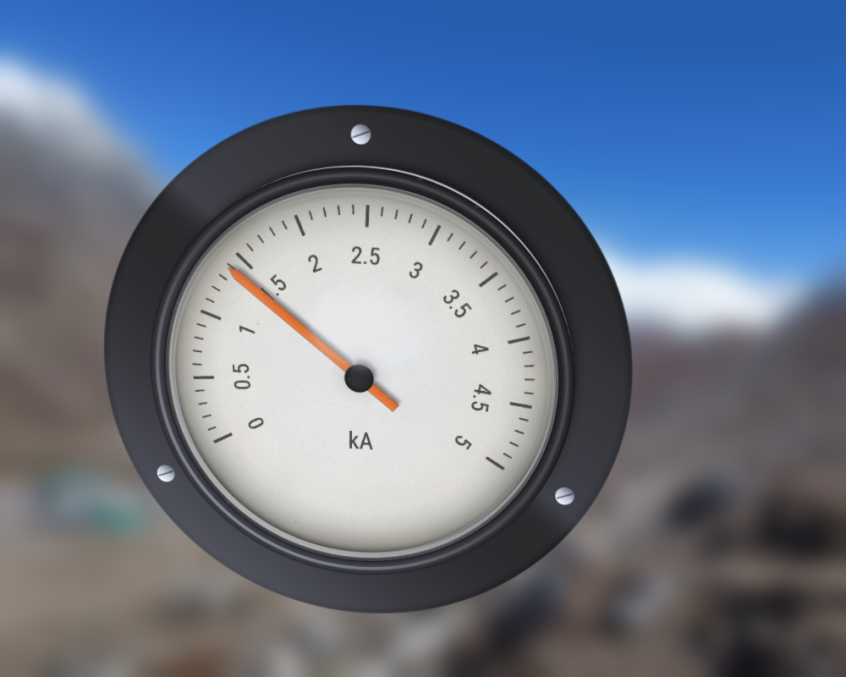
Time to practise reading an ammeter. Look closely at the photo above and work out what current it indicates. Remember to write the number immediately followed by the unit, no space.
1.4kA
